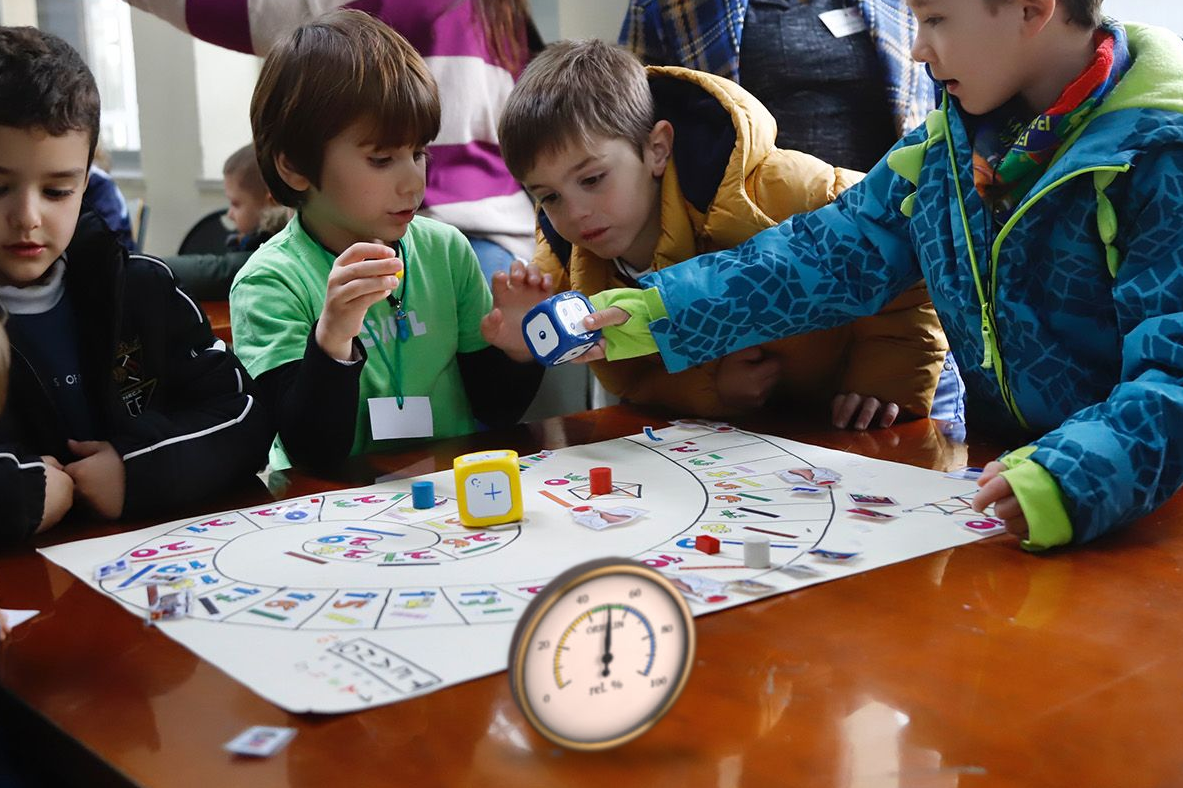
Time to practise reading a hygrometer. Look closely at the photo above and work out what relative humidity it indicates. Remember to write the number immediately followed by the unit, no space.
50%
